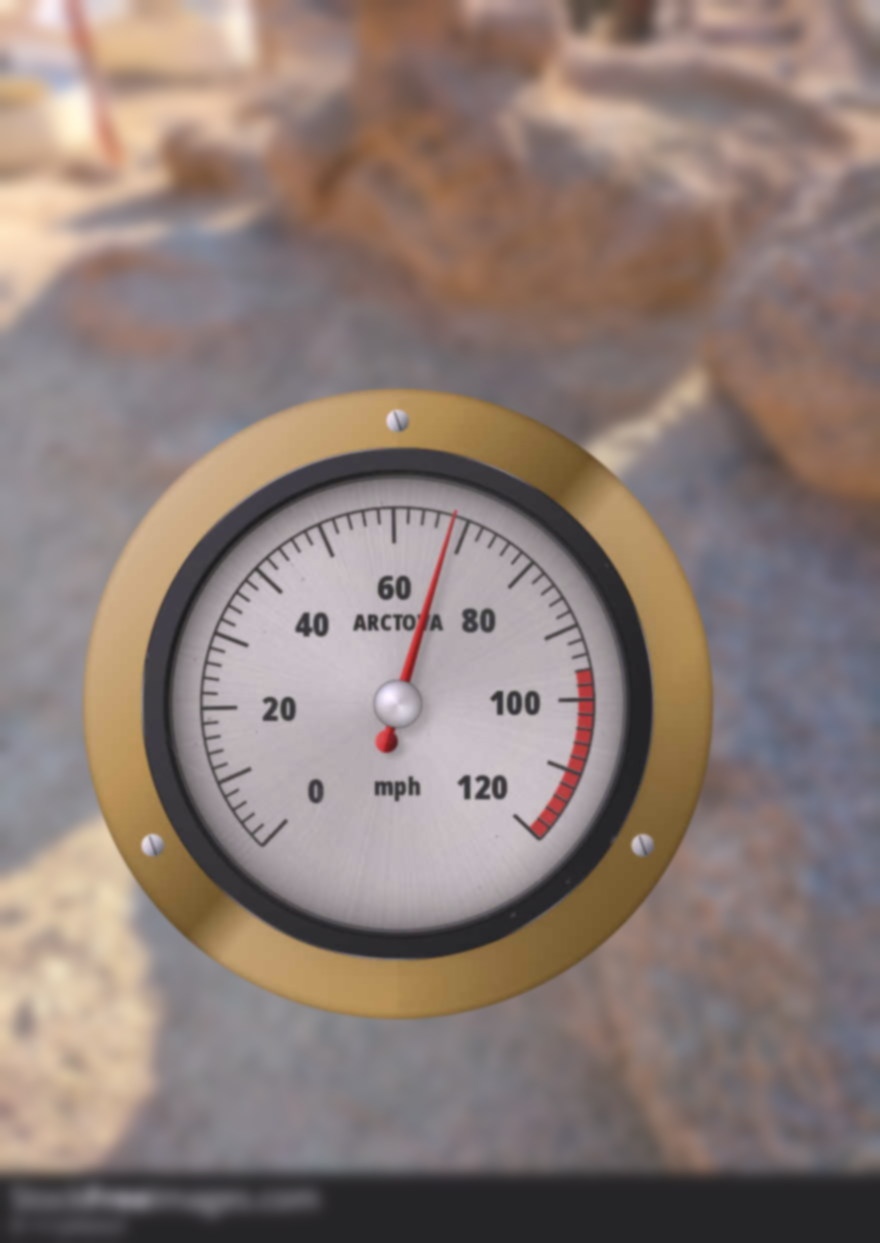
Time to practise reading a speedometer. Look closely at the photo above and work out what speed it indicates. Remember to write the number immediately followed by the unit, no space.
68mph
